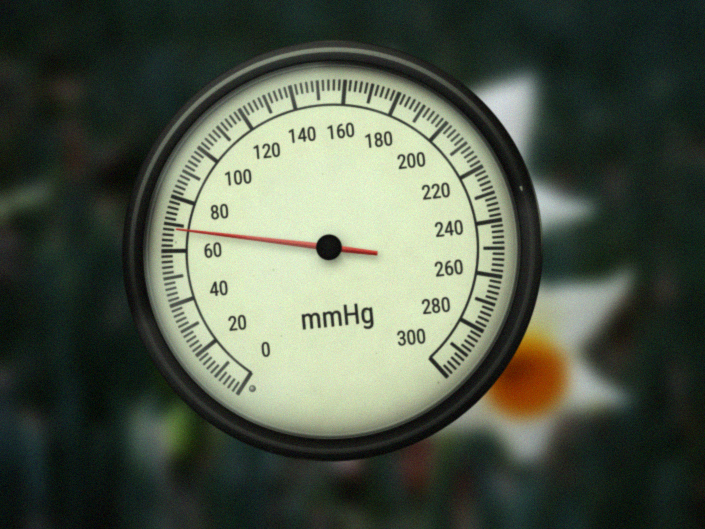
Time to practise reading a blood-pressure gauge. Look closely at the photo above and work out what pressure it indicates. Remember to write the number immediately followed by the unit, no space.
68mmHg
